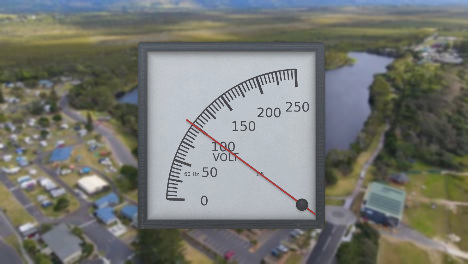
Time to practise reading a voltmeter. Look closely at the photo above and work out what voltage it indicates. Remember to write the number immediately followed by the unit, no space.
100V
